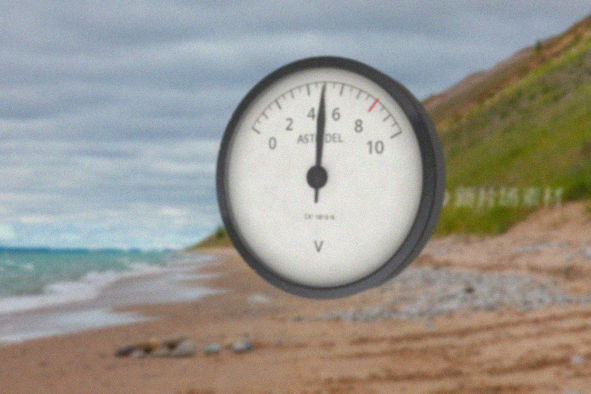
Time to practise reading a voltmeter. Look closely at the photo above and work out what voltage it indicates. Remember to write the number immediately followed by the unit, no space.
5V
